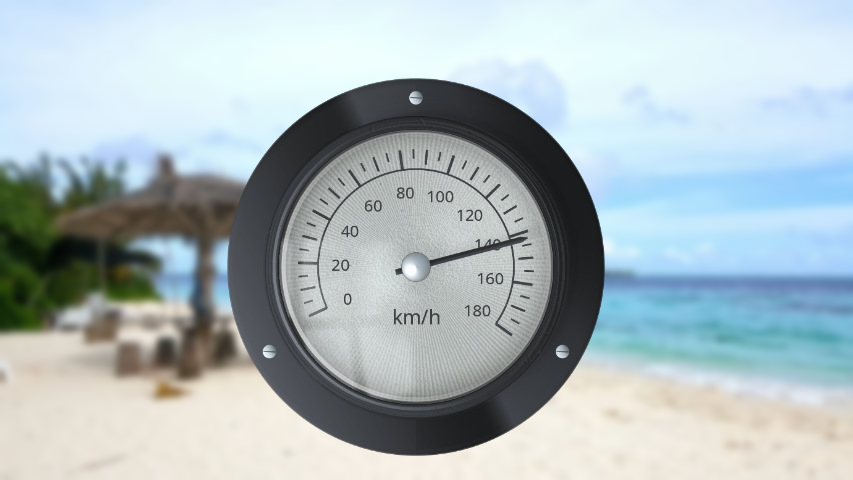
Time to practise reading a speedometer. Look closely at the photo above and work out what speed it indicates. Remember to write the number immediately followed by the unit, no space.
142.5km/h
